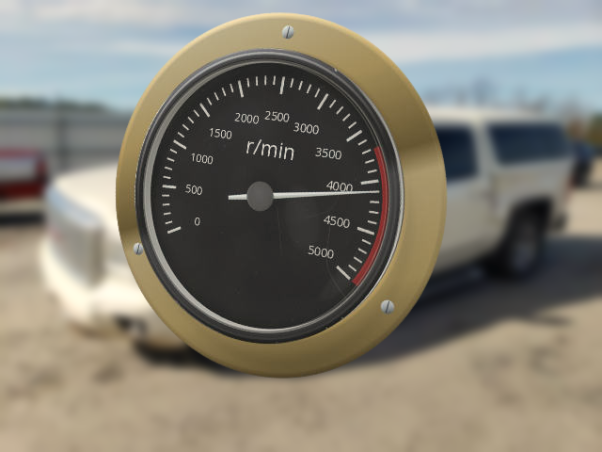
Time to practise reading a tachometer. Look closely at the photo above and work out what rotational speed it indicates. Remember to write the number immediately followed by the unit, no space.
4100rpm
